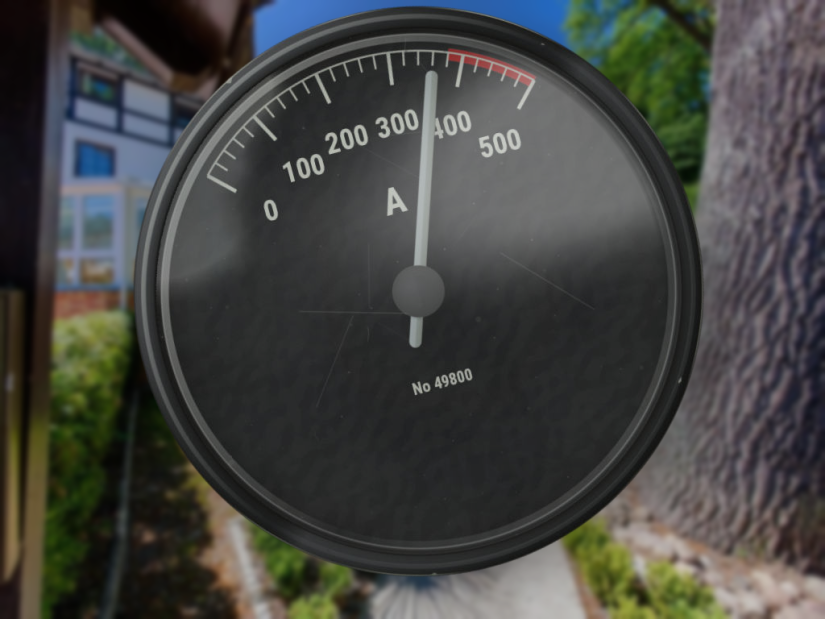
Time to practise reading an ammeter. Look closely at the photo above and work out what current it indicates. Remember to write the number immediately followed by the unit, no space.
360A
